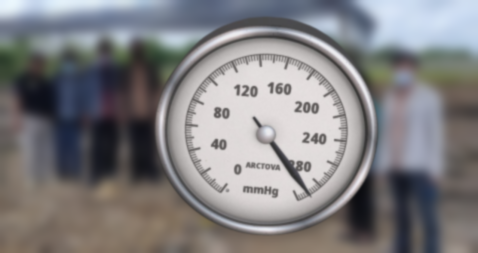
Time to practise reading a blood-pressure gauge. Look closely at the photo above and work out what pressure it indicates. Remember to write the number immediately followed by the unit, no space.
290mmHg
